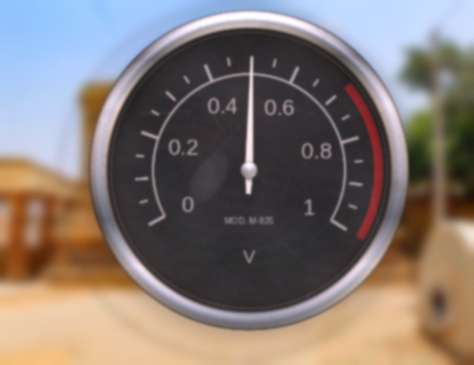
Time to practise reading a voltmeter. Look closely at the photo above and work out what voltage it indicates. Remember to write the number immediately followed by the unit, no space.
0.5V
